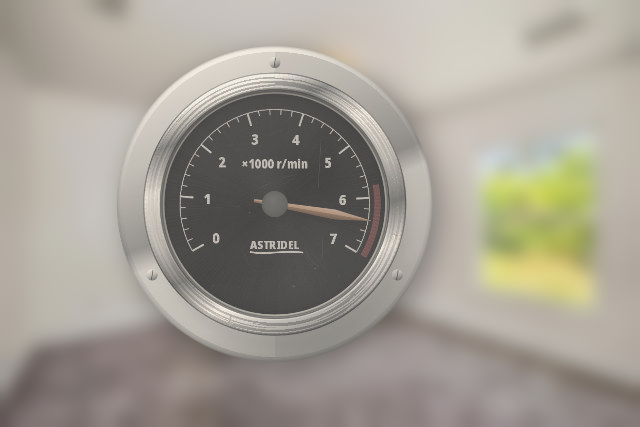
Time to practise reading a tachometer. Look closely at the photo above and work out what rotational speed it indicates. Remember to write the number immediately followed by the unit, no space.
6400rpm
